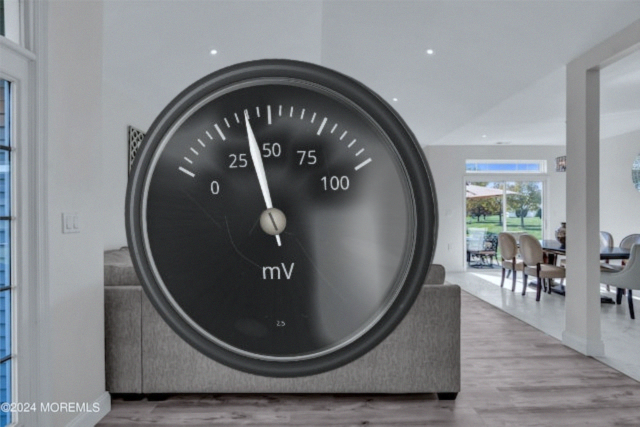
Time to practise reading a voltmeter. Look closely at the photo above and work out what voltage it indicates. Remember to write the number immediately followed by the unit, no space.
40mV
